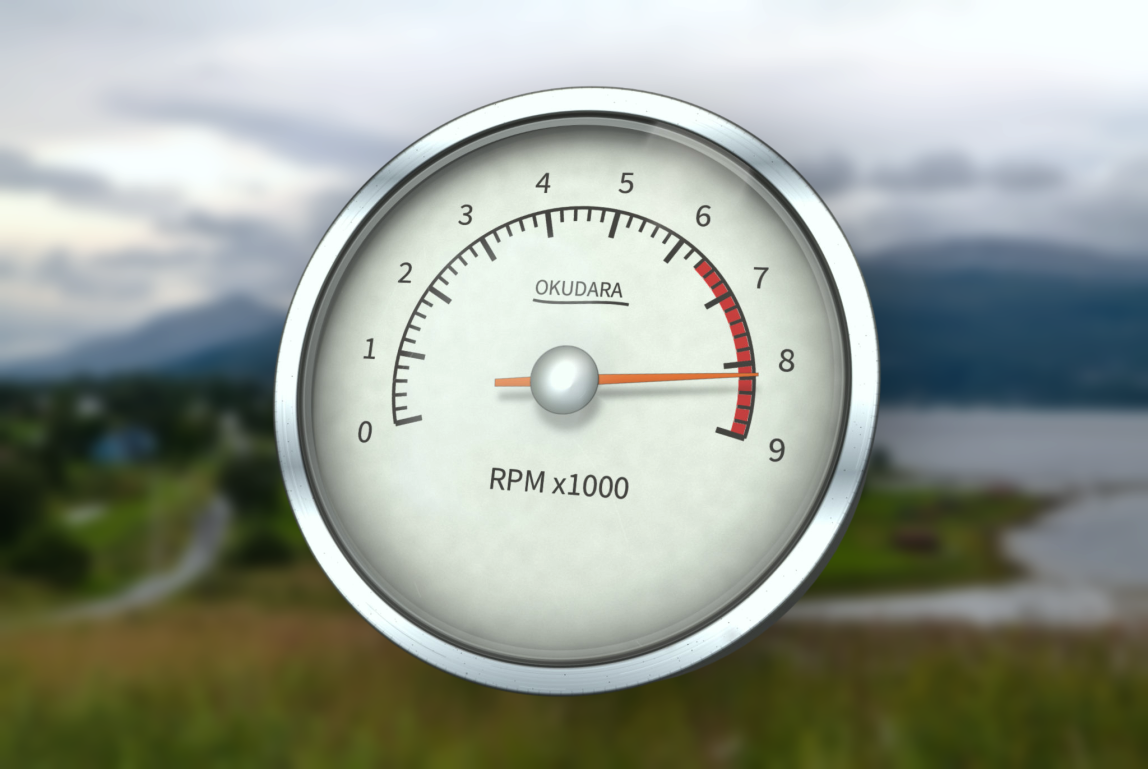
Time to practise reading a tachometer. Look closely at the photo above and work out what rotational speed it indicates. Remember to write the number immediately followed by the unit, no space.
8200rpm
